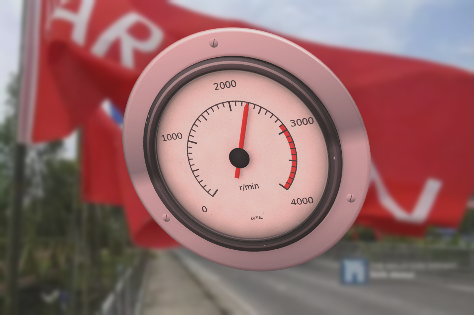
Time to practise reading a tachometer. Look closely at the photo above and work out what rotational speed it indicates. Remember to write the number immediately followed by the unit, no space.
2300rpm
